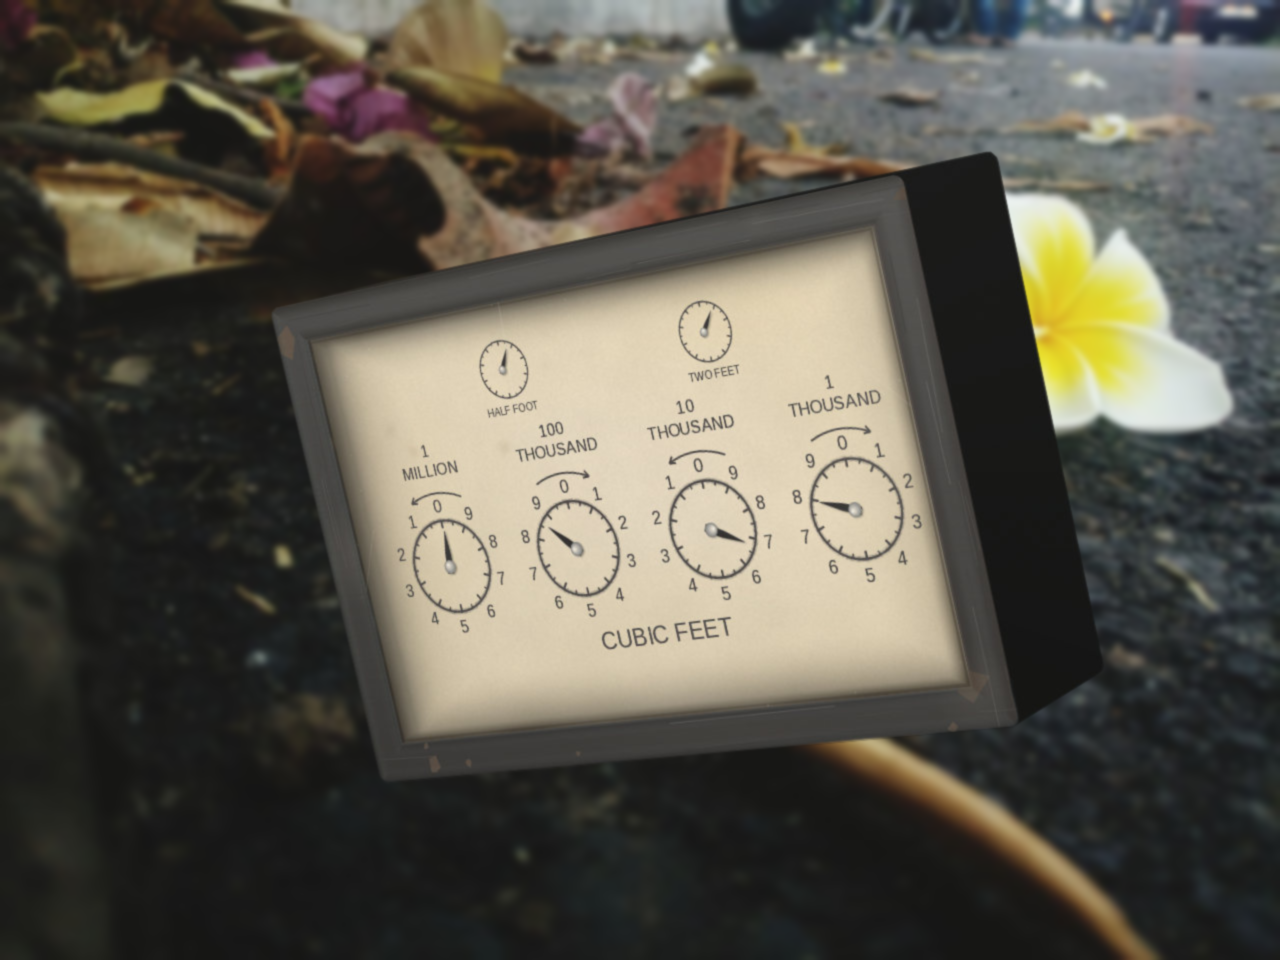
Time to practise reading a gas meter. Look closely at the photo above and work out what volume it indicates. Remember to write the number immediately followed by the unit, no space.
986800ft³
